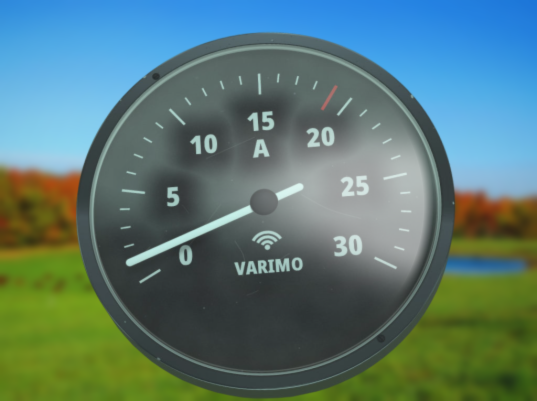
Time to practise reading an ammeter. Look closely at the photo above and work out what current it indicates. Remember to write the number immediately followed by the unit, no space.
1A
